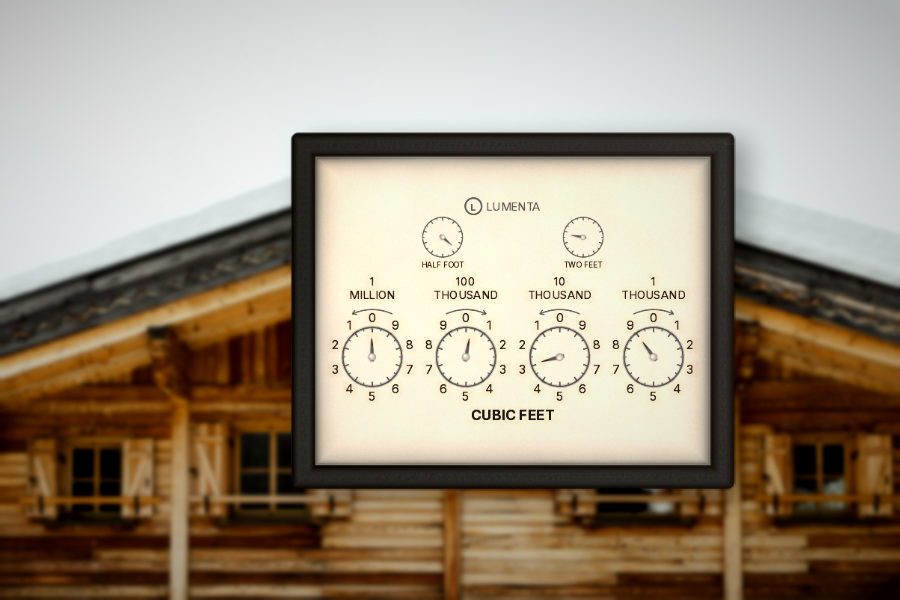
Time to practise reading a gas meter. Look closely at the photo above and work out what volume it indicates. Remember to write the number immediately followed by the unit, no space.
2900ft³
